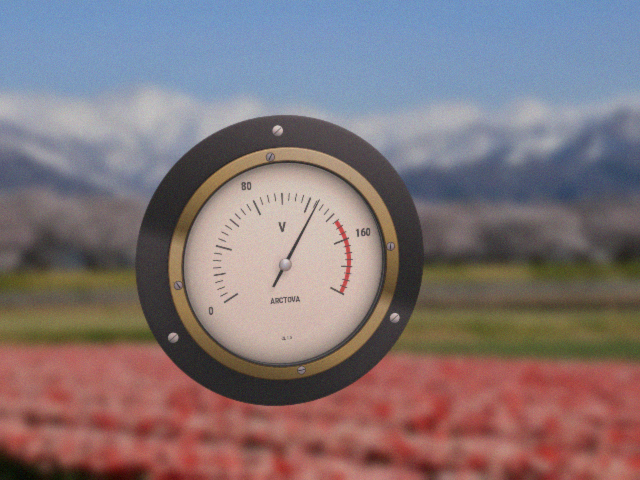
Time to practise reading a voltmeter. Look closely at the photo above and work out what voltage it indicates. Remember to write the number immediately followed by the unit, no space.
125V
